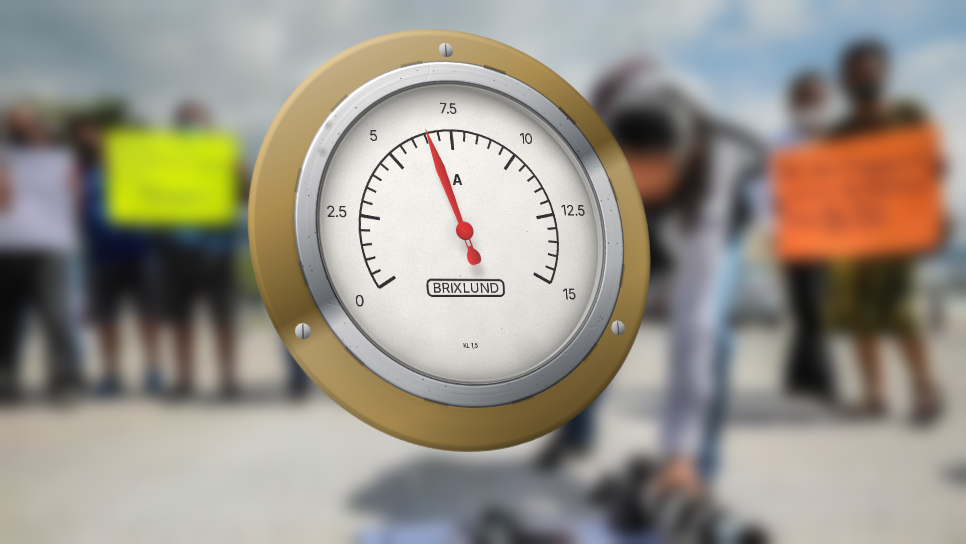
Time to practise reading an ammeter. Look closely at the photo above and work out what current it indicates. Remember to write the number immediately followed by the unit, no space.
6.5A
